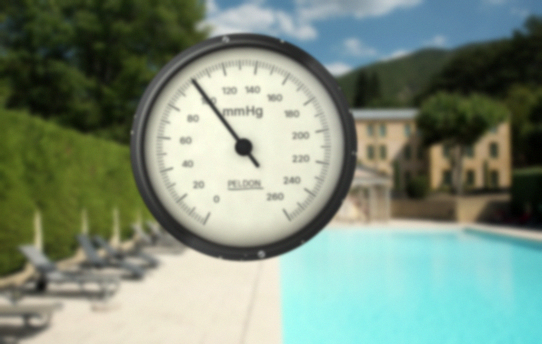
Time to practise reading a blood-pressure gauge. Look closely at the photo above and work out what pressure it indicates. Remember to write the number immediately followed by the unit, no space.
100mmHg
